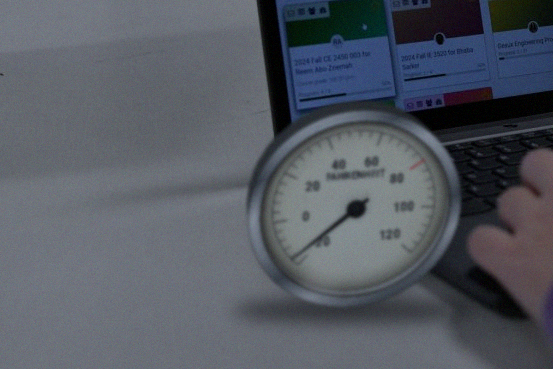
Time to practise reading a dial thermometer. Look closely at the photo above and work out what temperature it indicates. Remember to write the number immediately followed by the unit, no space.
-16°F
